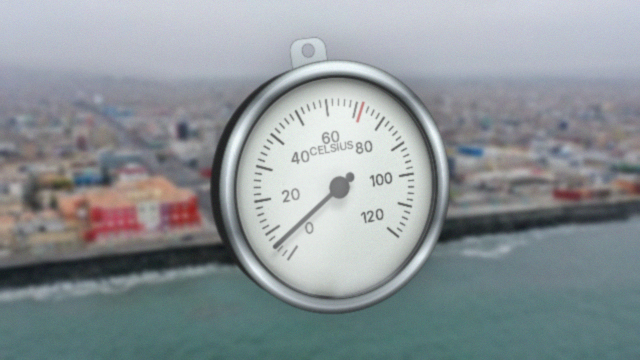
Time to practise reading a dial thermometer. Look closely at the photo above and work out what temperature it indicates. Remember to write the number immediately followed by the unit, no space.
6°C
